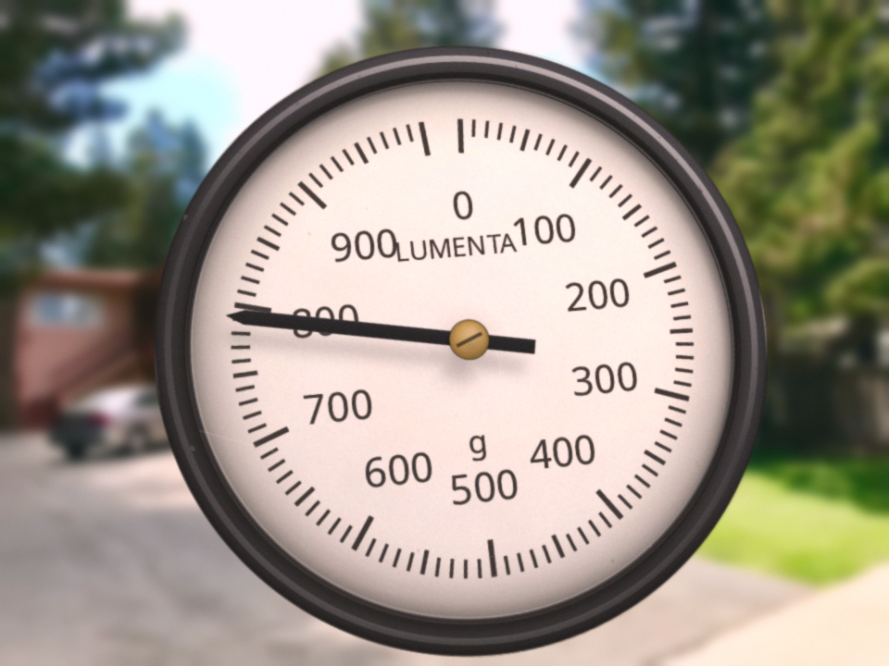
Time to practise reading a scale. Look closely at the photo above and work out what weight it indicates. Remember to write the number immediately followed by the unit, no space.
790g
